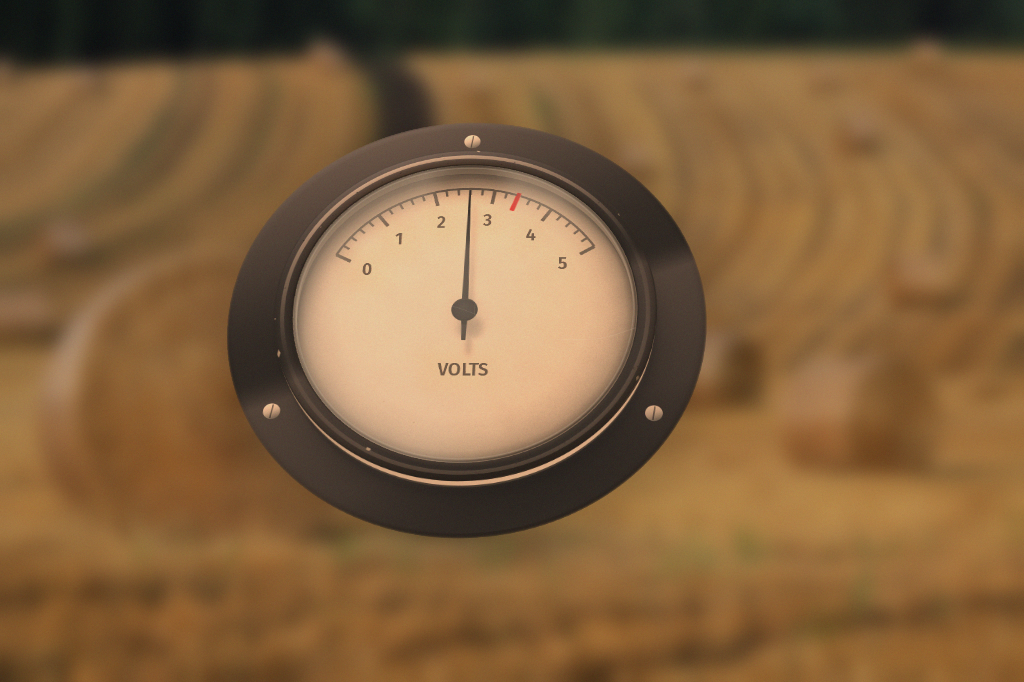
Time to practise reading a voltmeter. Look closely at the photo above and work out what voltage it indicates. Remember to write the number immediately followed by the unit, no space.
2.6V
